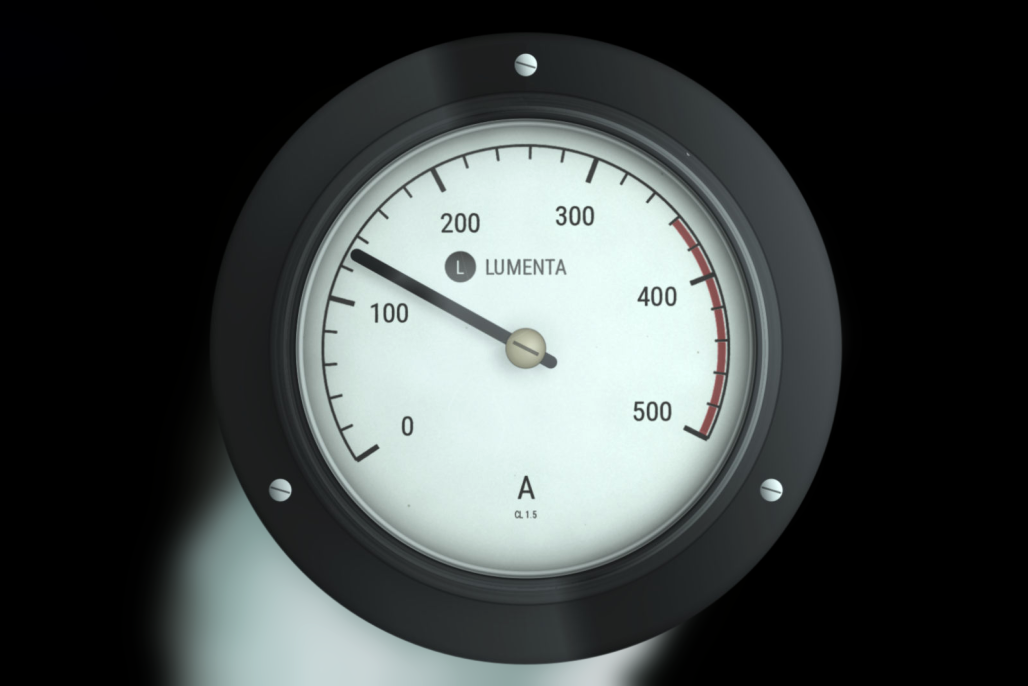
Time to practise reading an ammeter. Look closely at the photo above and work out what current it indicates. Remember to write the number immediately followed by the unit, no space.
130A
